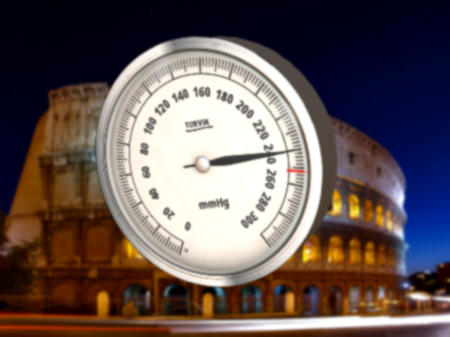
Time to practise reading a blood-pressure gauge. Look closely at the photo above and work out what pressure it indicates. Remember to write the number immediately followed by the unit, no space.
240mmHg
